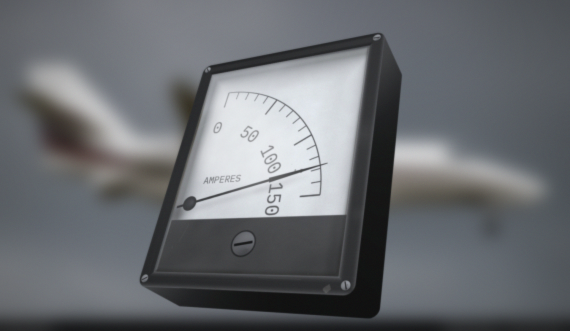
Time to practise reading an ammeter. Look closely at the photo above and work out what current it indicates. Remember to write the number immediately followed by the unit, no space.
130A
